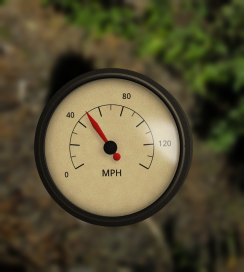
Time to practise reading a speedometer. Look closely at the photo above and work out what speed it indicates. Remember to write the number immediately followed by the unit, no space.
50mph
